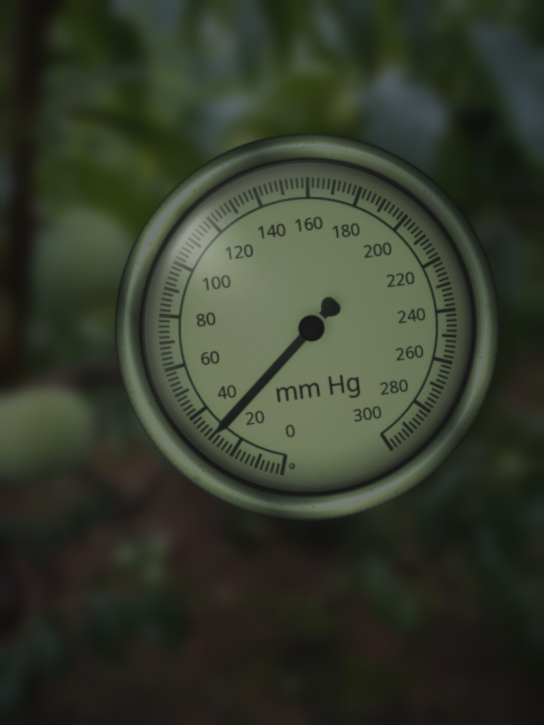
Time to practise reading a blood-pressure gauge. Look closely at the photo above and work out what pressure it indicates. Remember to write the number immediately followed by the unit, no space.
30mmHg
